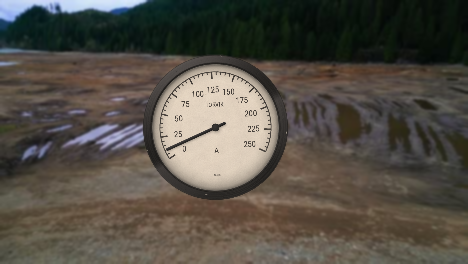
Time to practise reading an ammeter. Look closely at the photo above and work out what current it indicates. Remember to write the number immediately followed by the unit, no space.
10A
